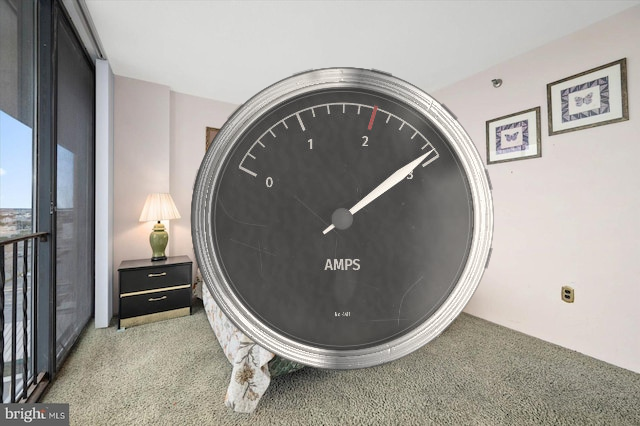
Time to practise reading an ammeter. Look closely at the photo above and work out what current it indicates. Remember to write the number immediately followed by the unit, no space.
2.9A
